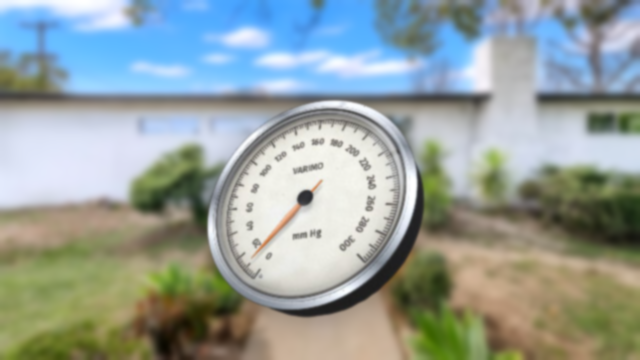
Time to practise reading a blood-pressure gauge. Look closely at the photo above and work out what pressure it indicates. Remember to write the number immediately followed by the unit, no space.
10mmHg
